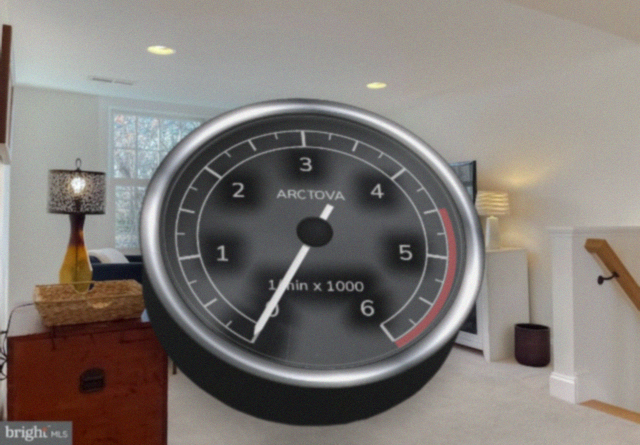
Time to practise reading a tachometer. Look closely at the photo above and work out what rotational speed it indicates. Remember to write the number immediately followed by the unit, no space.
0rpm
